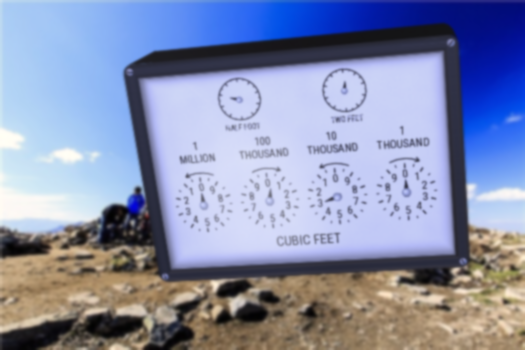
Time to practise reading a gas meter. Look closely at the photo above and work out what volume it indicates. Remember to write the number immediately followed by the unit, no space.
3000ft³
